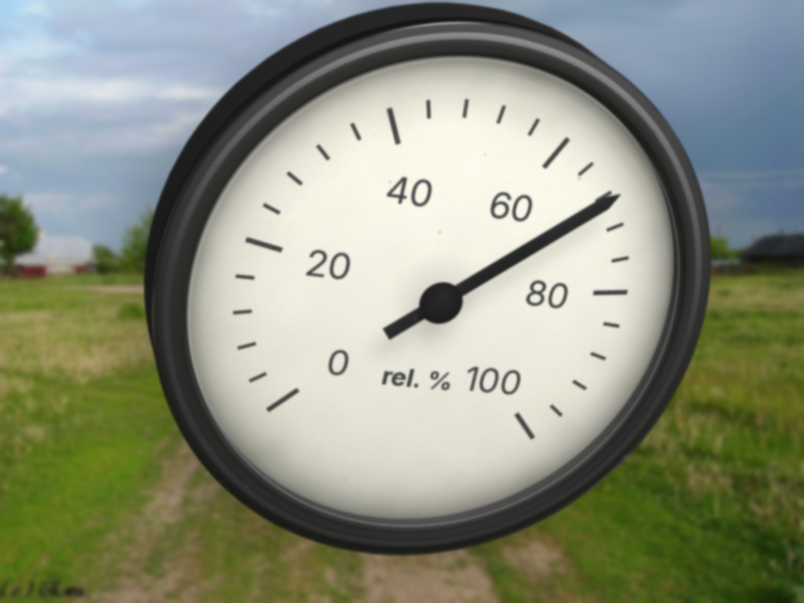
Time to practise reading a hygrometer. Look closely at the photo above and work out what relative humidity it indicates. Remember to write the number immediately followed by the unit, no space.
68%
